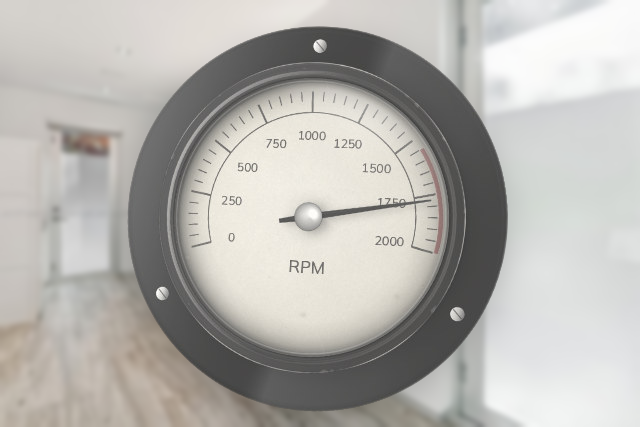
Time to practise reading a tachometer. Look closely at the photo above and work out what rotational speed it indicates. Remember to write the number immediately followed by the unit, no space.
1775rpm
